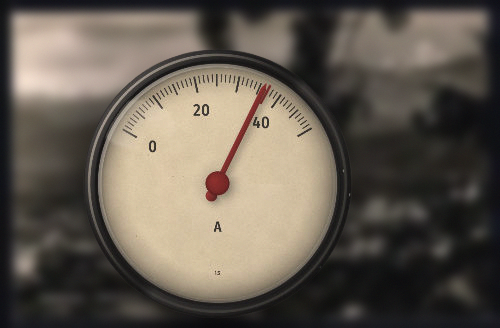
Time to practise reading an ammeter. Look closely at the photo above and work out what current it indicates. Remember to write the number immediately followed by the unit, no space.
36A
